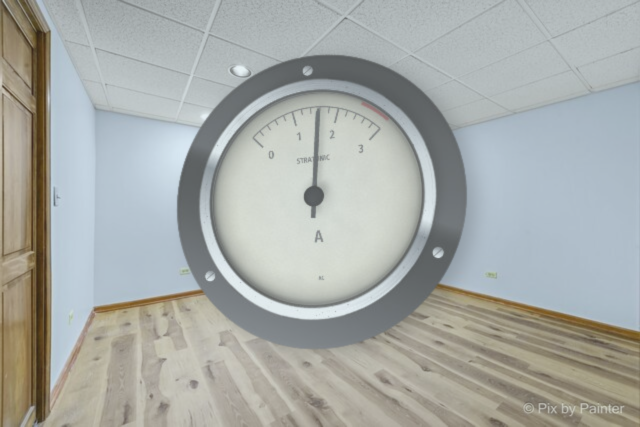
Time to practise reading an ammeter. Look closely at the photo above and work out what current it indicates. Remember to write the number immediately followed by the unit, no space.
1.6A
